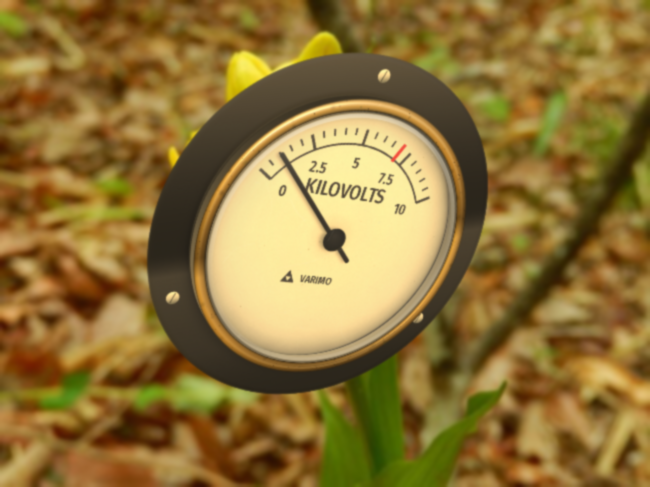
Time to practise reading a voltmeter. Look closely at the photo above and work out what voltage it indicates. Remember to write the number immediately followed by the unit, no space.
1kV
